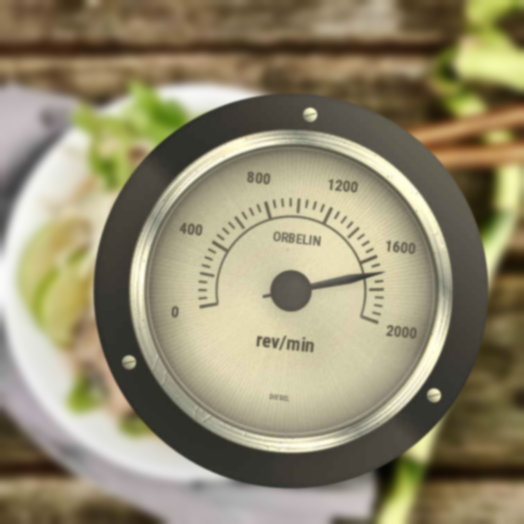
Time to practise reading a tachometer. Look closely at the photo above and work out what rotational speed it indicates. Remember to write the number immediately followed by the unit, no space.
1700rpm
